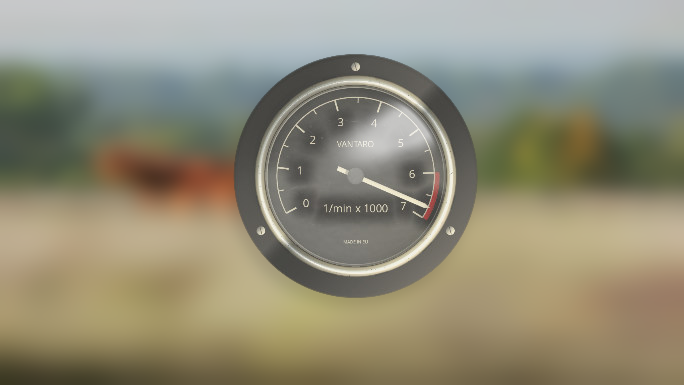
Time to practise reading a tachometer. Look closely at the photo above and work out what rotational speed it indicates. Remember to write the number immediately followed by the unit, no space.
6750rpm
